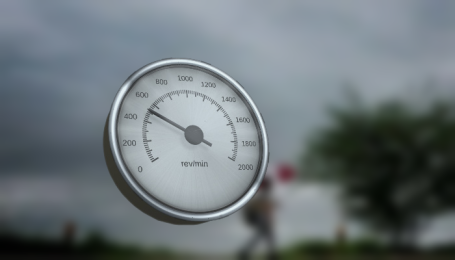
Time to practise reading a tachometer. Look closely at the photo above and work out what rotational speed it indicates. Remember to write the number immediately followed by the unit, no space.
500rpm
